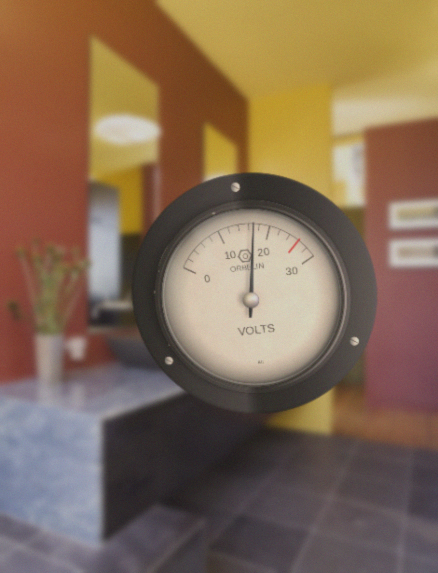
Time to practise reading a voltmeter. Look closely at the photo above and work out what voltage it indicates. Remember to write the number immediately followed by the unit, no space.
17V
